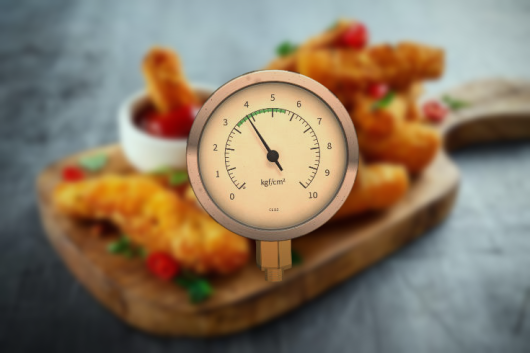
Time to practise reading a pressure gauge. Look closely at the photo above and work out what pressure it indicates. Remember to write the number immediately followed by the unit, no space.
3.8kg/cm²
